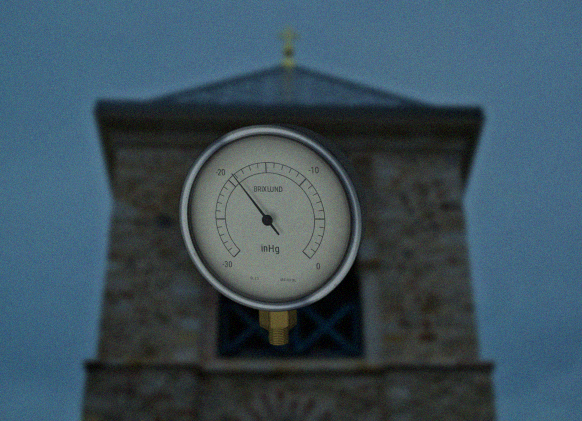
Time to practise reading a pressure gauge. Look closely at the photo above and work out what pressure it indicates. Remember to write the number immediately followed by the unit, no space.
-19inHg
